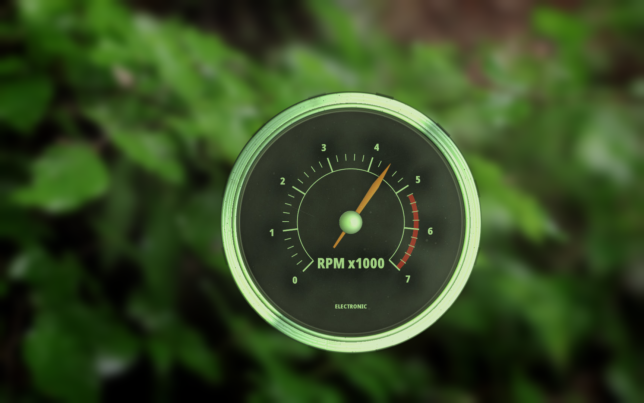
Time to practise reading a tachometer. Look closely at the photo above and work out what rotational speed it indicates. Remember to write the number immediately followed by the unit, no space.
4400rpm
